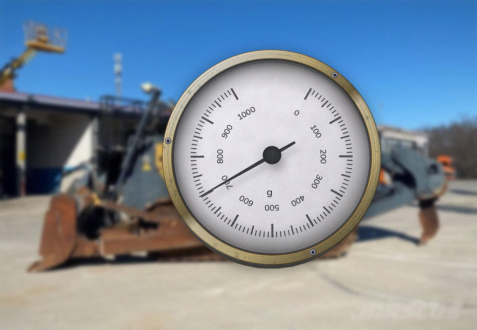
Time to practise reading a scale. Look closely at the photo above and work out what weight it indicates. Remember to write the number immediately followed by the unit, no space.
700g
